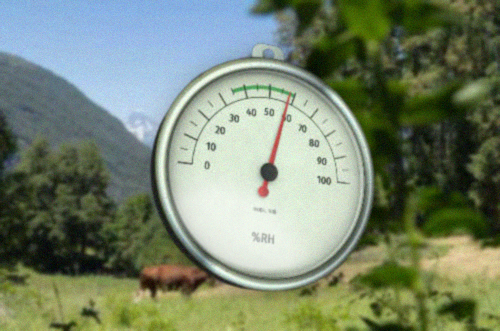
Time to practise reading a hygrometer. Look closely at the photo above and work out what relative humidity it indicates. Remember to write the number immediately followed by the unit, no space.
57.5%
